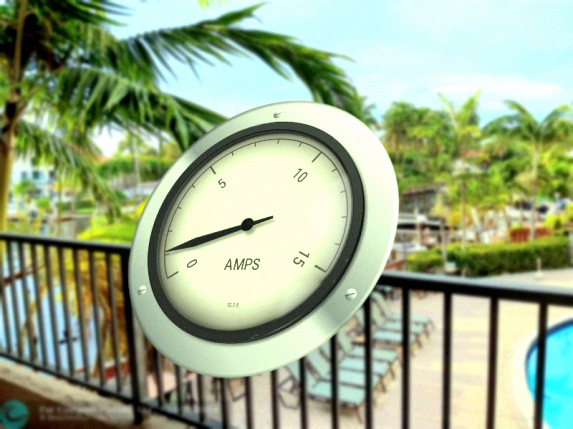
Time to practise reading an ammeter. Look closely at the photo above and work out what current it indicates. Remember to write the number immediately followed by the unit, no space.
1A
